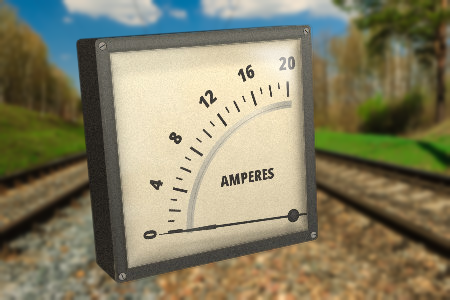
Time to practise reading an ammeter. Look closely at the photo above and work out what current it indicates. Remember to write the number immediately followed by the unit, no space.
0A
